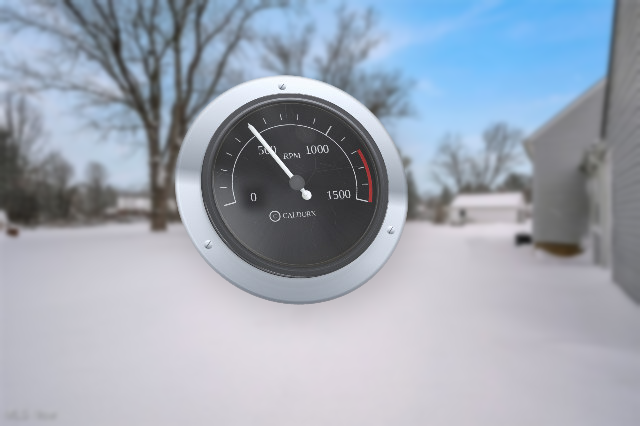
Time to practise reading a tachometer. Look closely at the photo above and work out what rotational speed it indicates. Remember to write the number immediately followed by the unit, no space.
500rpm
